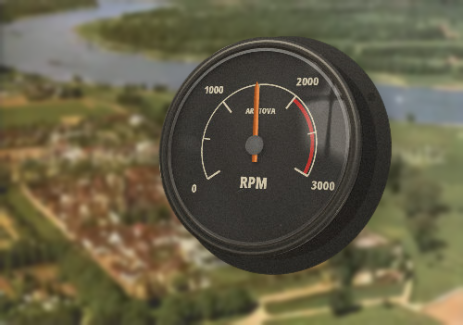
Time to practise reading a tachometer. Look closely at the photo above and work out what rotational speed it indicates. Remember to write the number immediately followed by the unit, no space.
1500rpm
